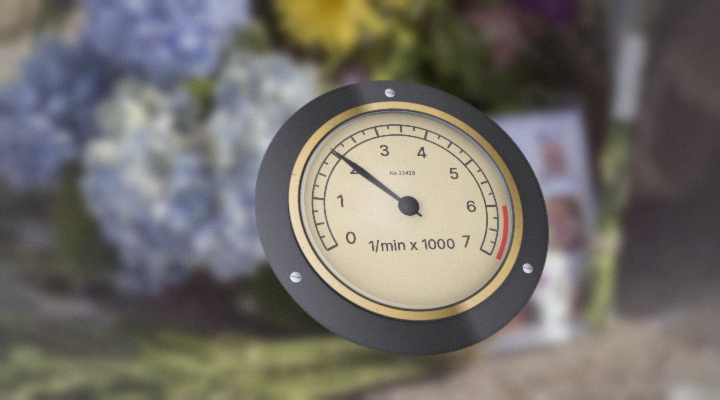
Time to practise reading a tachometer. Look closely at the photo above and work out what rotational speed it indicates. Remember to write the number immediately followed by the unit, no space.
2000rpm
